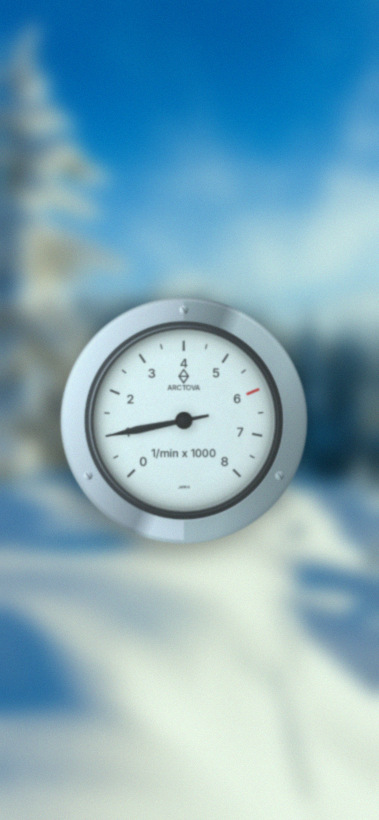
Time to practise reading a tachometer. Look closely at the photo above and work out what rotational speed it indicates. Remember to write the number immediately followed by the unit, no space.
1000rpm
